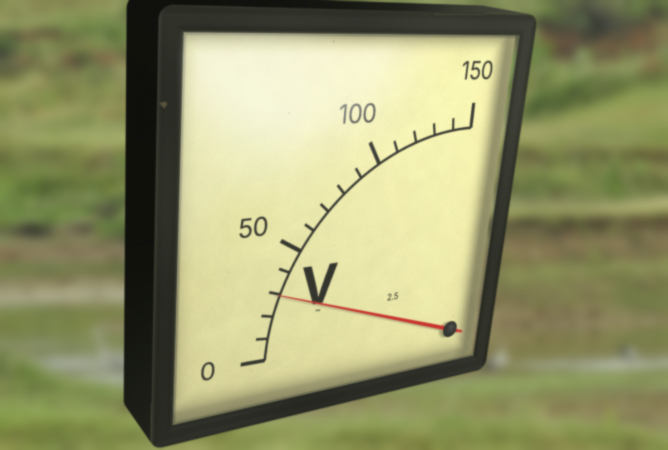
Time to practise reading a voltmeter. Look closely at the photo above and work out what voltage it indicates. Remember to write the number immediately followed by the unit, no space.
30V
